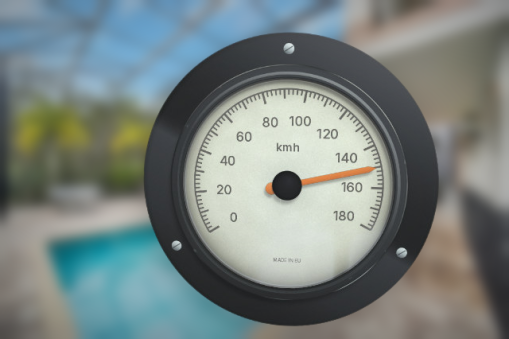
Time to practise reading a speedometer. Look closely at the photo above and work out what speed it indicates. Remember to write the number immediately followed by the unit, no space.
150km/h
